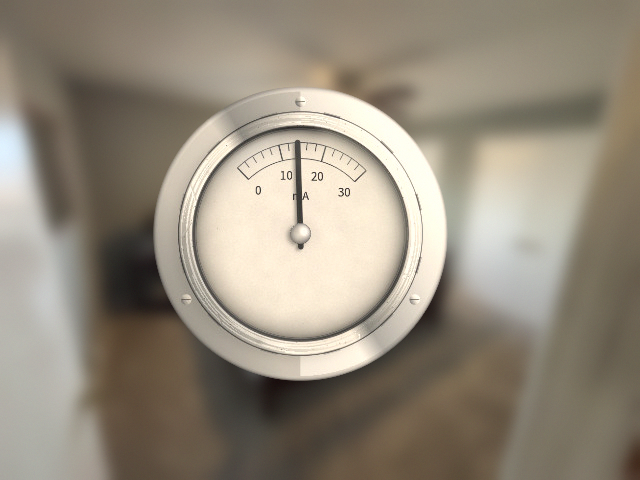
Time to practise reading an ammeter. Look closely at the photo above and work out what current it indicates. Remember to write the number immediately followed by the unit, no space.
14mA
